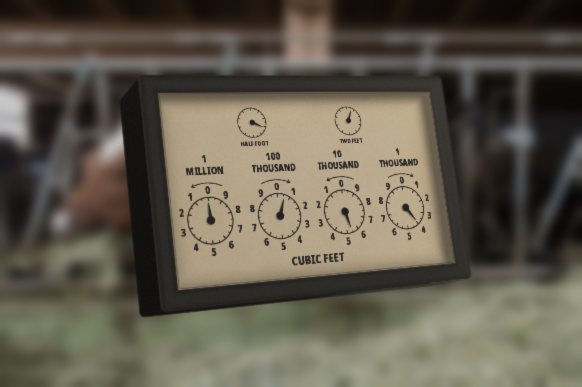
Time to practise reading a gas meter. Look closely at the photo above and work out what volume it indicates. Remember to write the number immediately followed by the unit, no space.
5400ft³
